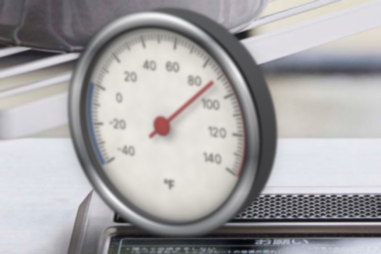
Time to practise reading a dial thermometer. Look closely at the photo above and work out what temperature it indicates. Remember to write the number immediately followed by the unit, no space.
90°F
